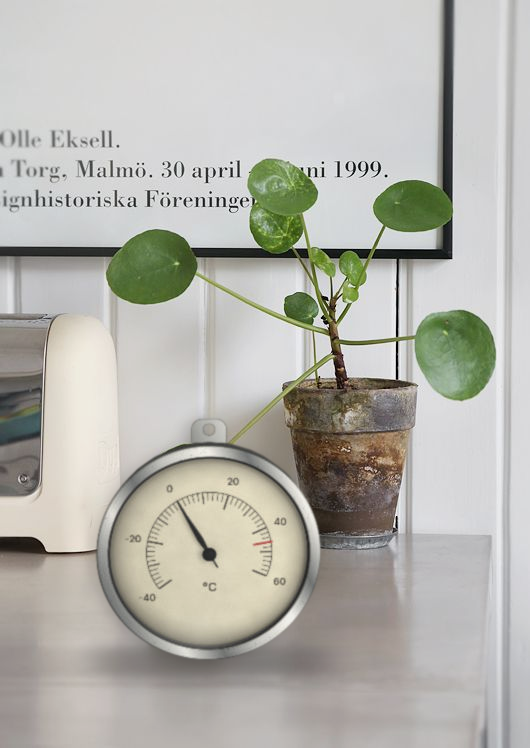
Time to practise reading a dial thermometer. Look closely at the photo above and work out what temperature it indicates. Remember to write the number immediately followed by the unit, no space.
0°C
